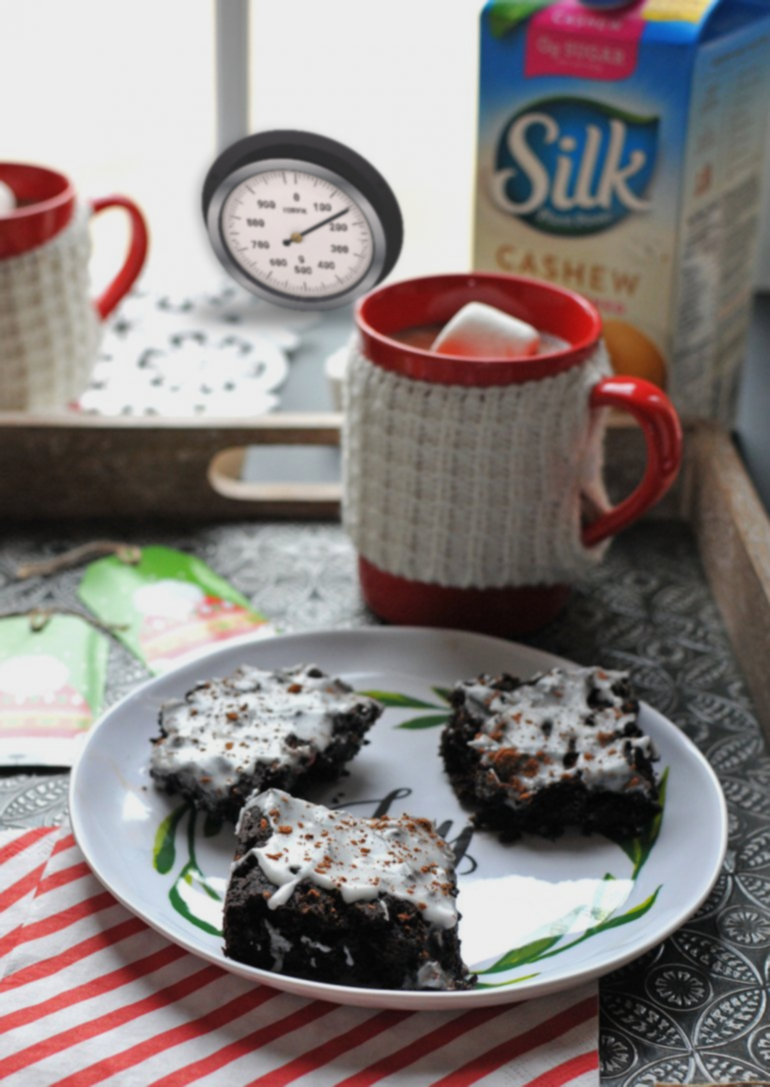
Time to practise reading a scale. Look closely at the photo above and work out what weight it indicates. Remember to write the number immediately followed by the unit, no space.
150g
